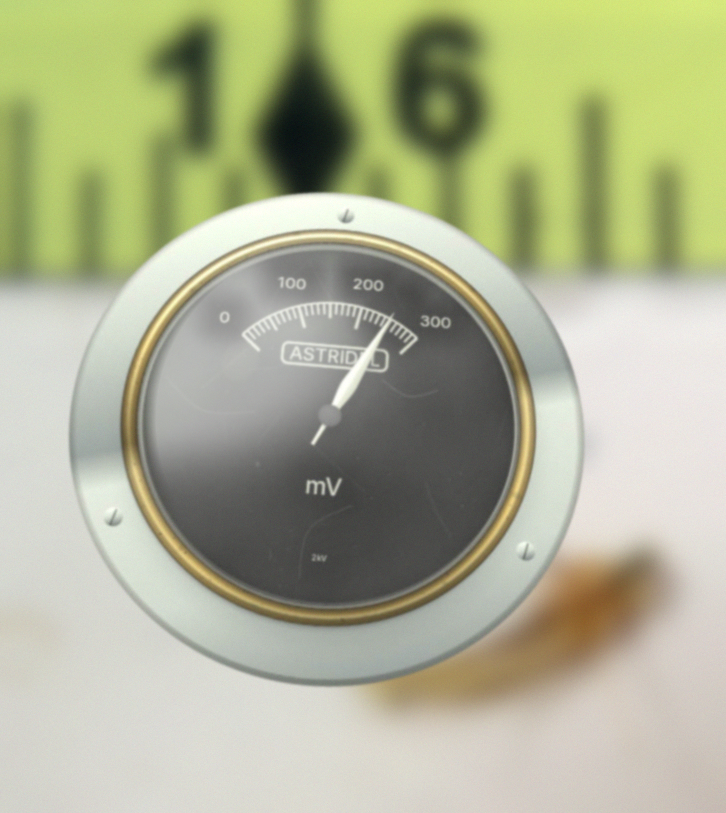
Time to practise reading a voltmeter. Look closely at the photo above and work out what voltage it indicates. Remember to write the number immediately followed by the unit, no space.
250mV
